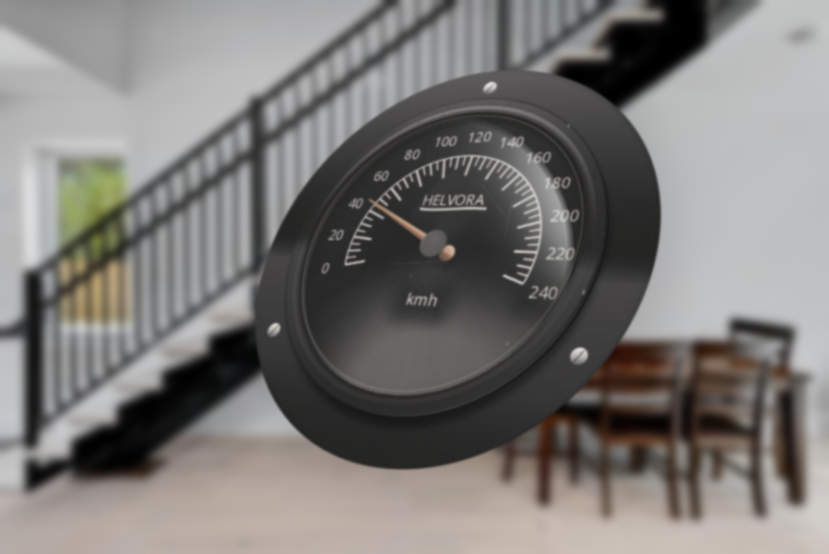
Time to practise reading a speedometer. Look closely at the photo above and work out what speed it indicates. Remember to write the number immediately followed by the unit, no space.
45km/h
